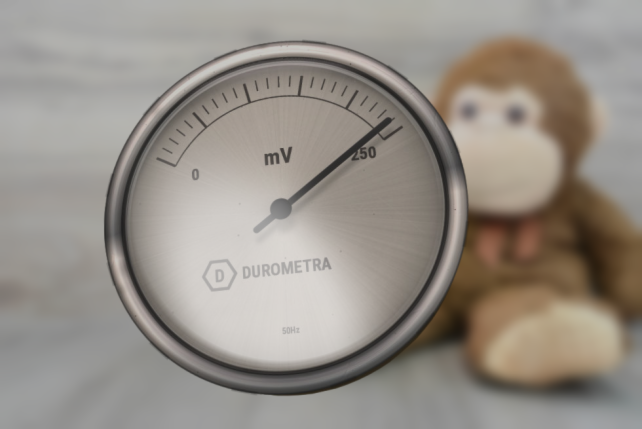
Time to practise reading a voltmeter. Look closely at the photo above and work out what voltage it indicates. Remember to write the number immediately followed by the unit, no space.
240mV
